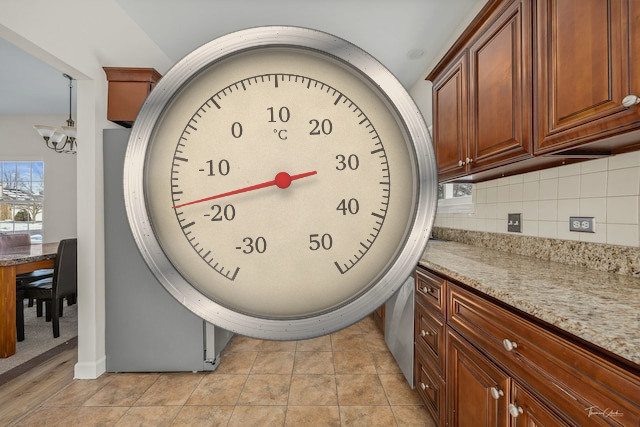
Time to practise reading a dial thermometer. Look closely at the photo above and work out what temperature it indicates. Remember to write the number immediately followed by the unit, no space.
-17°C
